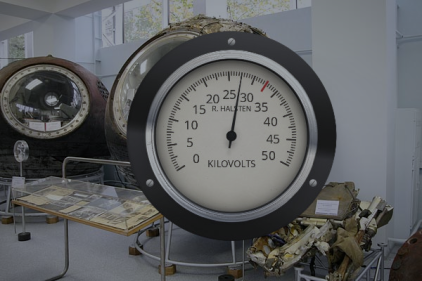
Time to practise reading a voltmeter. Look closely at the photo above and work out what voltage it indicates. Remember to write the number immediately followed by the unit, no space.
27.5kV
